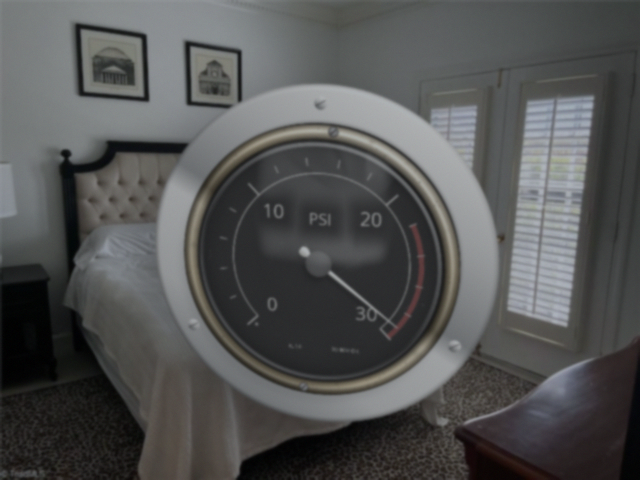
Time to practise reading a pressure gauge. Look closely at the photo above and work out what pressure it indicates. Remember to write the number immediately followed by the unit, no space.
29psi
